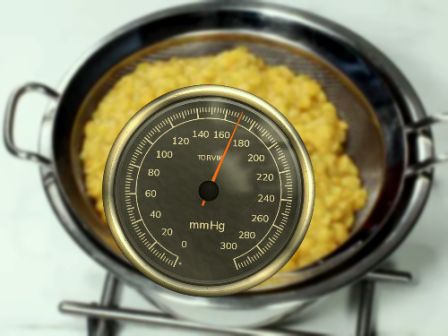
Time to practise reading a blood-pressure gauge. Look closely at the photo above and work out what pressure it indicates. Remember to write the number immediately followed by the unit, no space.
170mmHg
